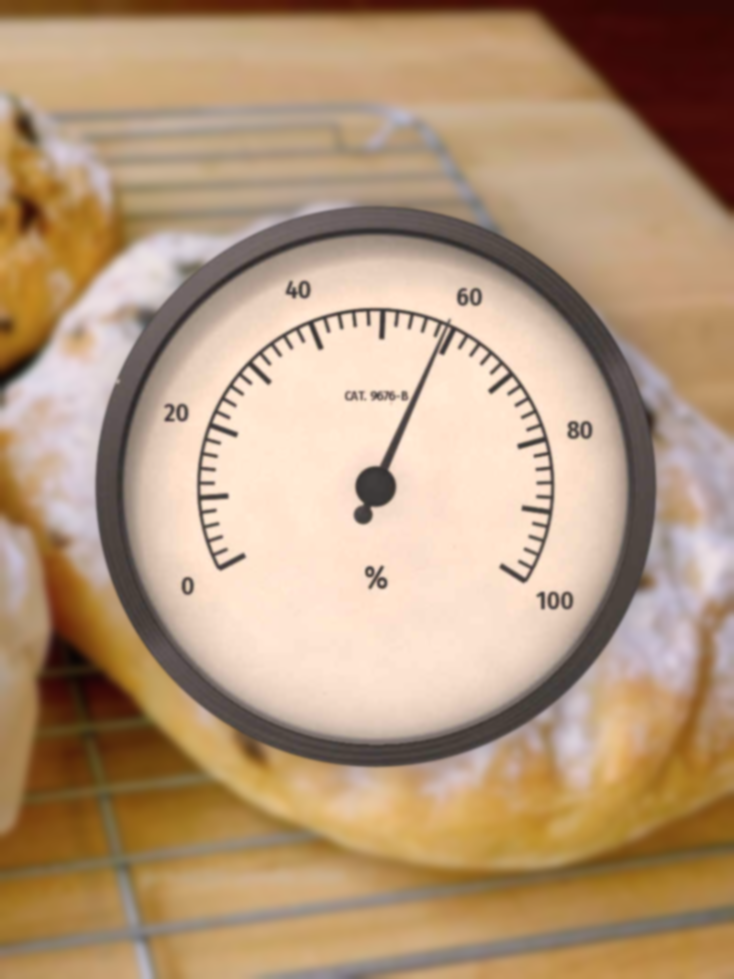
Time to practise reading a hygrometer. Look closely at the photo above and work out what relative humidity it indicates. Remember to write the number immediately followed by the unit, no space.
59%
